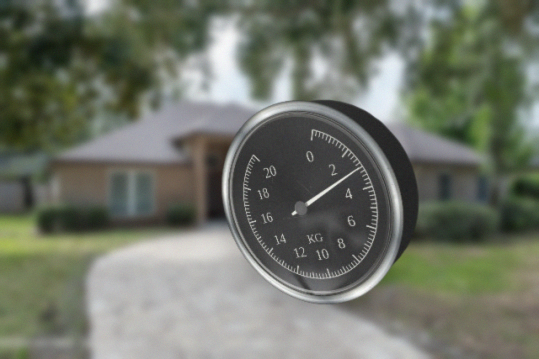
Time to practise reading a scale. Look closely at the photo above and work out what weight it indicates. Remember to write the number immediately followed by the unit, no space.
3kg
